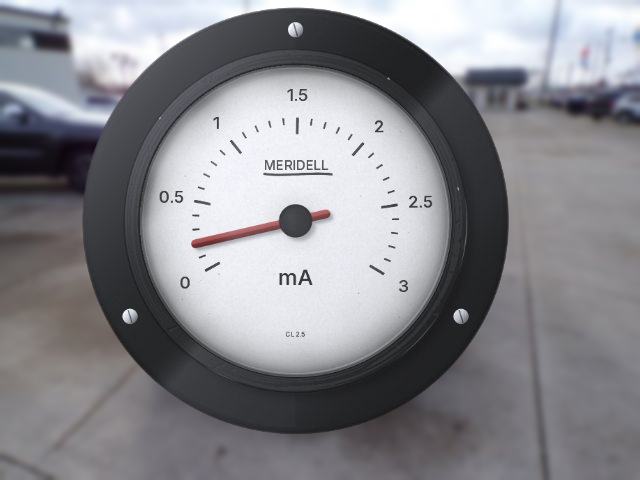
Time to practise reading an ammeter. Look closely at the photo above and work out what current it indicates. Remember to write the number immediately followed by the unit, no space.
0.2mA
